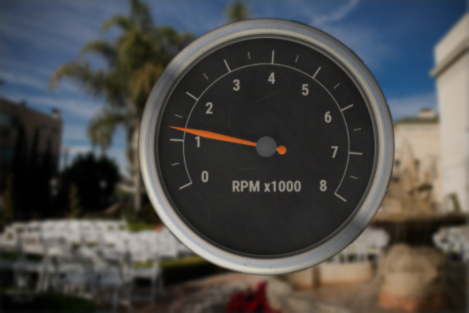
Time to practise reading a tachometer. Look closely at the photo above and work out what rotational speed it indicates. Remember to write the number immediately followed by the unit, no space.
1250rpm
